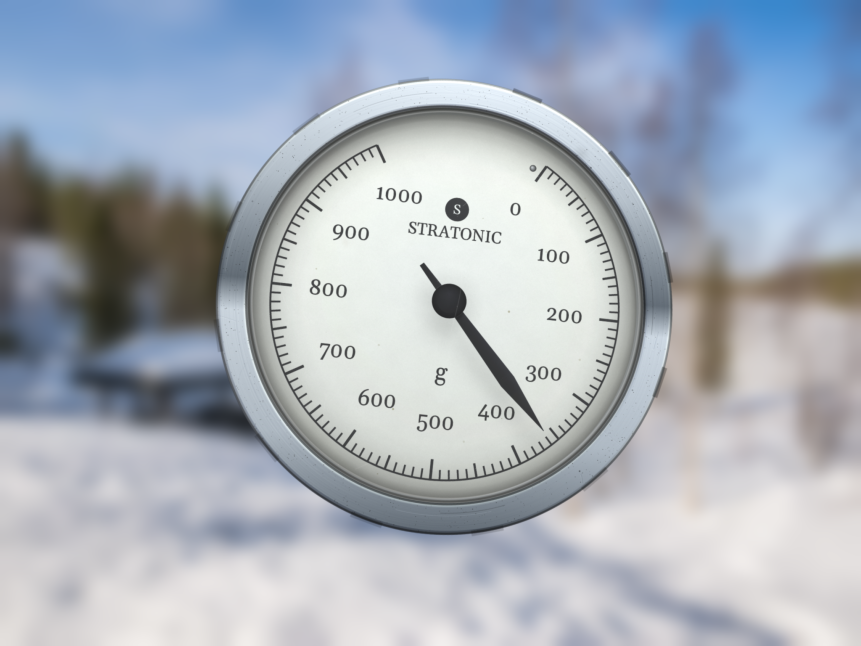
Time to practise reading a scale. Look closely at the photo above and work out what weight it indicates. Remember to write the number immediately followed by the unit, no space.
360g
